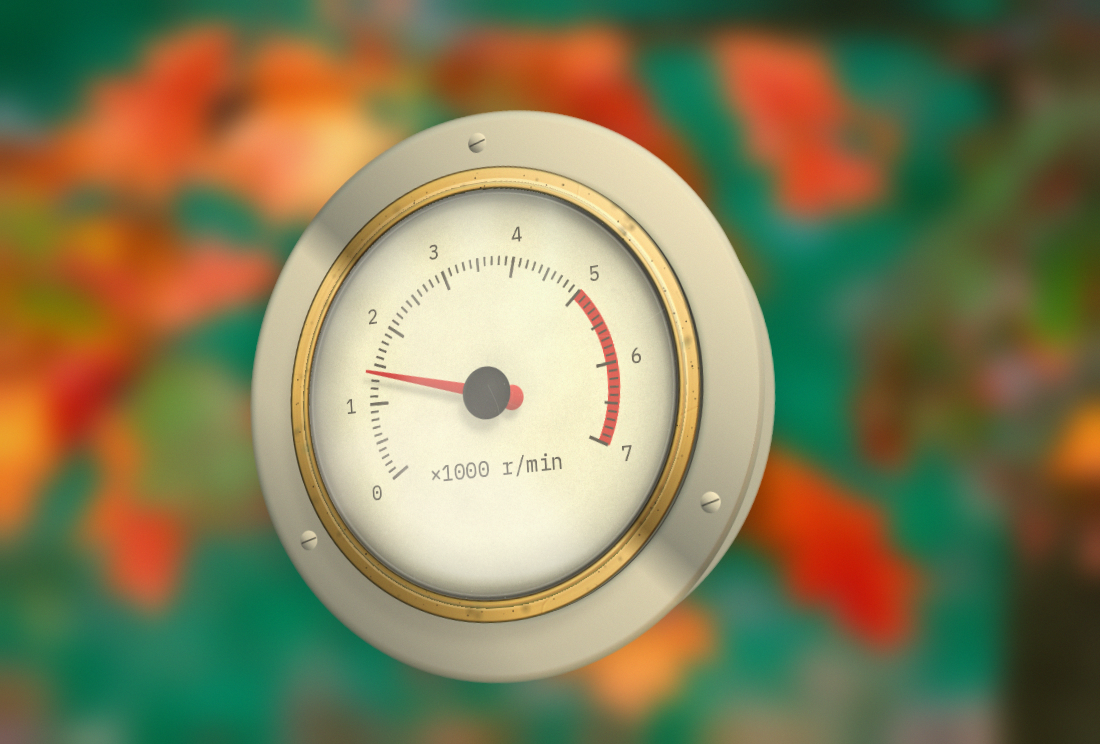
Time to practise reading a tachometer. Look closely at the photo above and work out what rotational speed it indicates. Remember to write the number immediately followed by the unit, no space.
1400rpm
